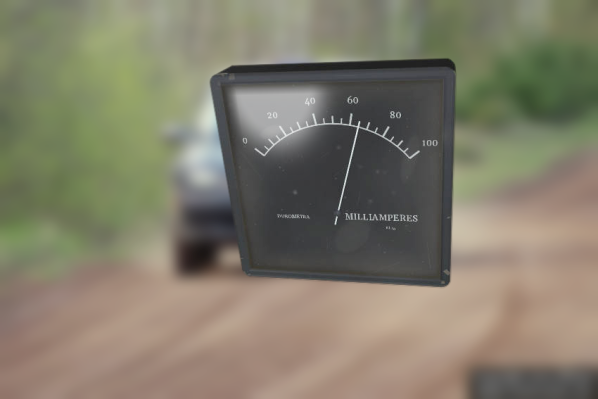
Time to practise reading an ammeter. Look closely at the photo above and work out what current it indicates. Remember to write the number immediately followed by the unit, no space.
65mA
